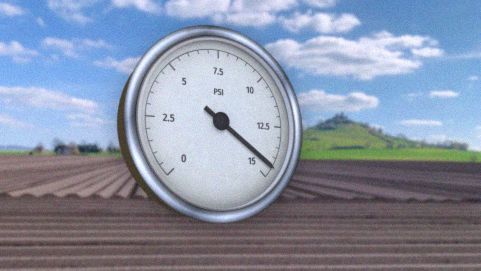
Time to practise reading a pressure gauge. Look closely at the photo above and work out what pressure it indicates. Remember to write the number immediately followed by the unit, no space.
14.5psi
